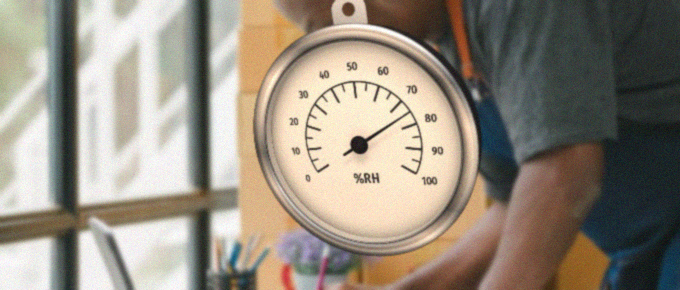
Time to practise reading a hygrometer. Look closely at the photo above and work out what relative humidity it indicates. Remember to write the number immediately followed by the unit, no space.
75%
